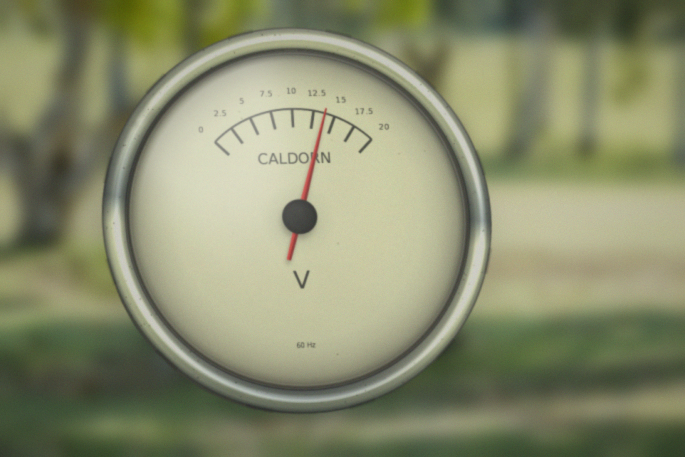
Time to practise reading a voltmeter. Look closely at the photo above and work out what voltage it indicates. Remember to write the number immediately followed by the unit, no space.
13.75V
